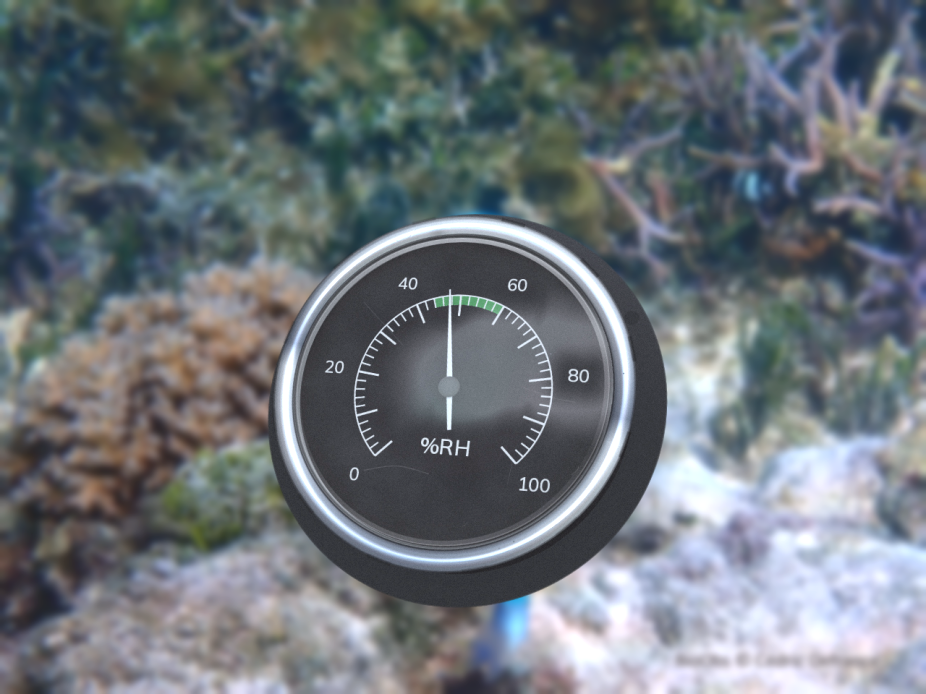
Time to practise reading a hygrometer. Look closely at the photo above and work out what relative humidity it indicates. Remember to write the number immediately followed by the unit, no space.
48%
